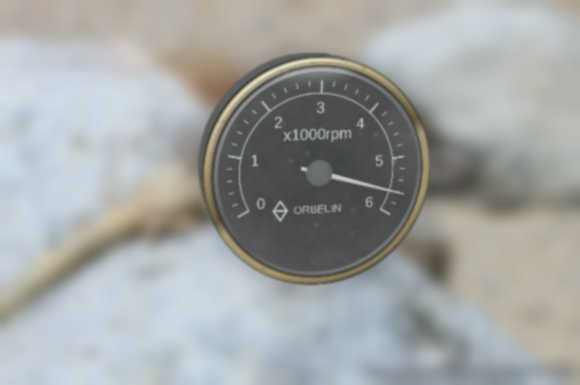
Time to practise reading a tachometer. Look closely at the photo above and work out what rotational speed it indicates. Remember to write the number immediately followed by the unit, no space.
5600rpm
